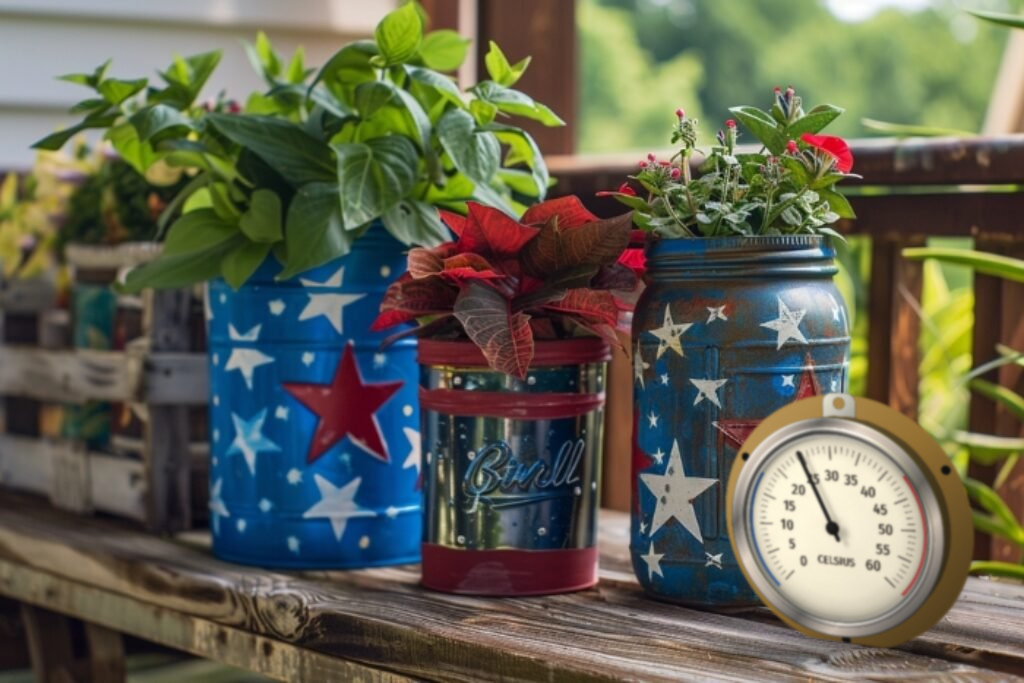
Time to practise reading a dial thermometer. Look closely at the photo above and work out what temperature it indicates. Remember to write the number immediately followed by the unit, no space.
25°C
